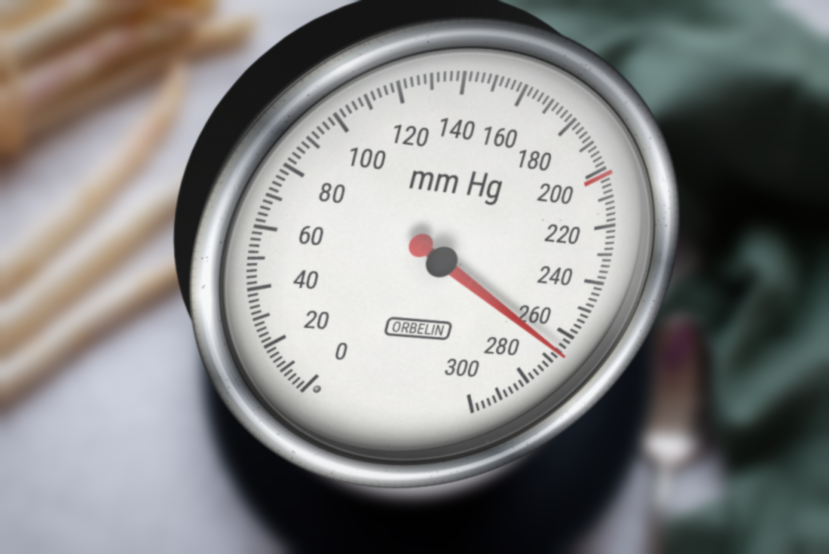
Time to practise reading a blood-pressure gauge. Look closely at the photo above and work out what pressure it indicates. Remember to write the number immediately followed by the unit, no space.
266mmHg
